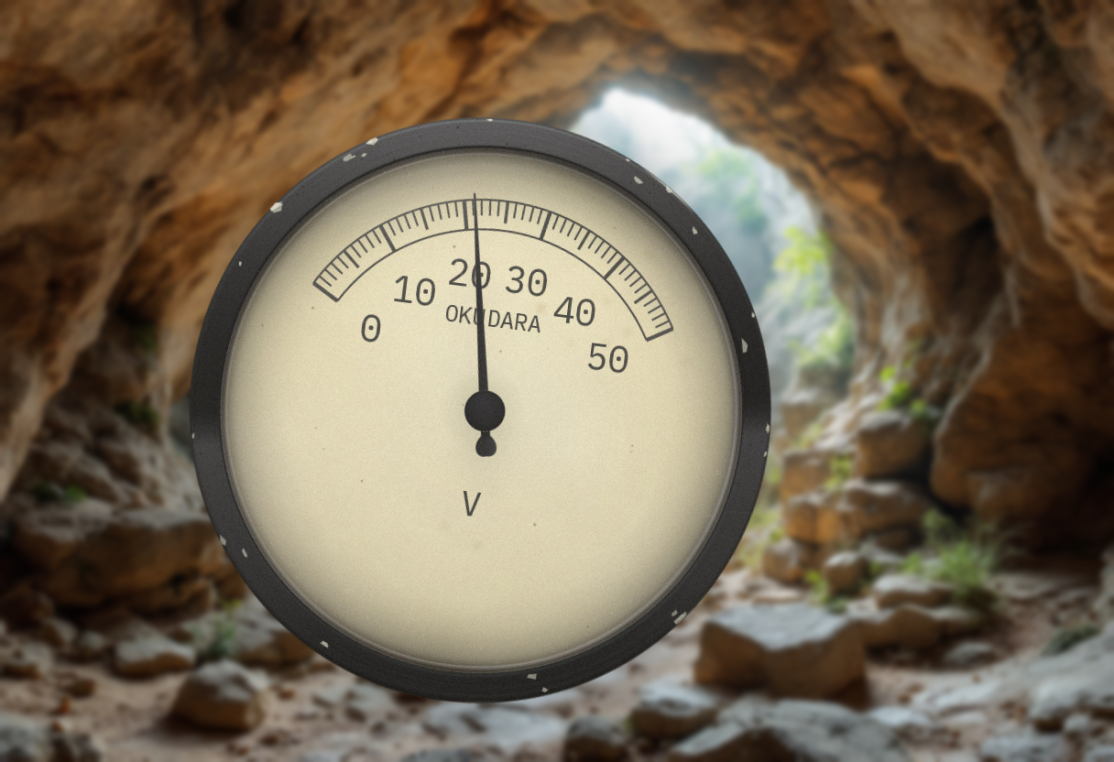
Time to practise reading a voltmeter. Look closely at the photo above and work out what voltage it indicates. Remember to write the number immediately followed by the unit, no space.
21V
